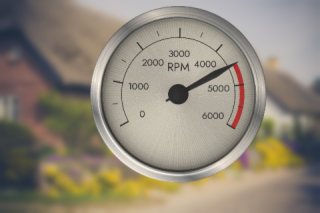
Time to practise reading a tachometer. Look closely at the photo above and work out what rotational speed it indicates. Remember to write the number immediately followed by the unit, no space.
4500rpm
